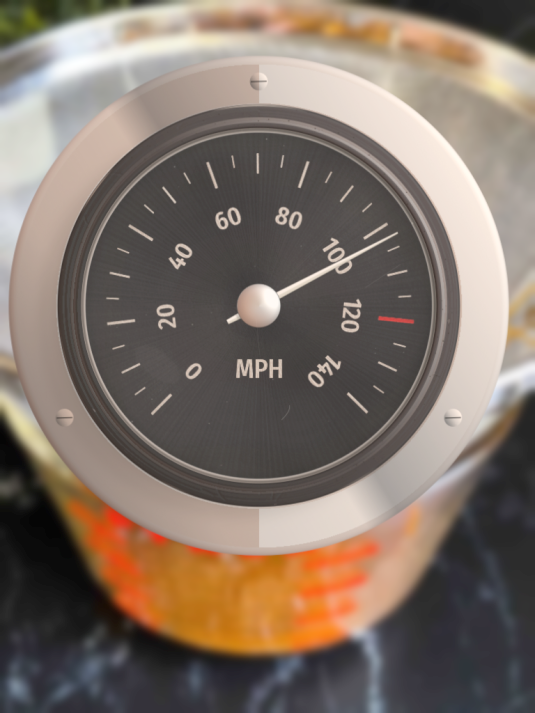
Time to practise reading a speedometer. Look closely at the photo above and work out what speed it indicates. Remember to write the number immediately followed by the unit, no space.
102.5mph
